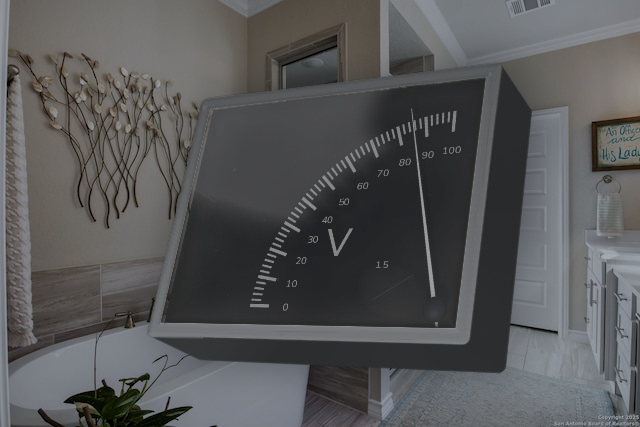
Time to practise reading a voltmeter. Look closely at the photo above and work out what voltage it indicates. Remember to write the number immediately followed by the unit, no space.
86V
